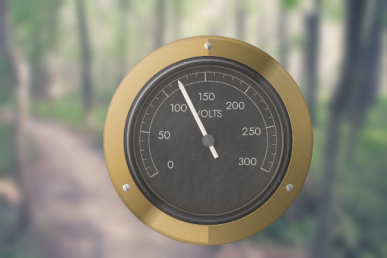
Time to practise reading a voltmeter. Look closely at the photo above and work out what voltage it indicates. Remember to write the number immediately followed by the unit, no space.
120V
